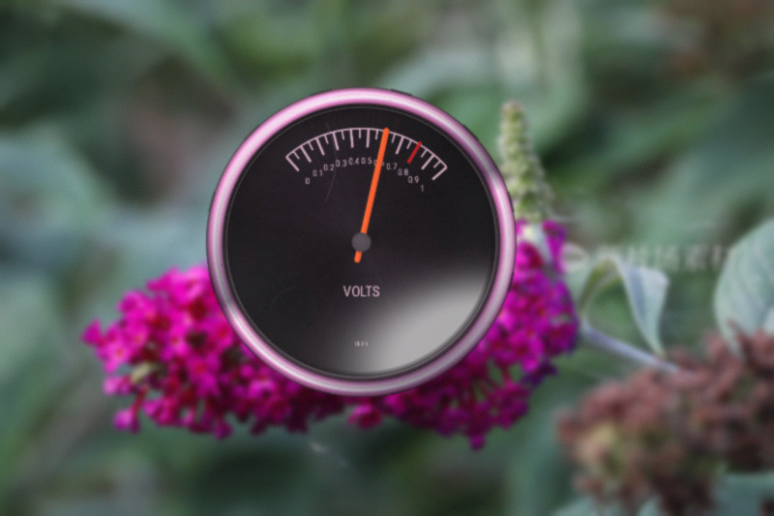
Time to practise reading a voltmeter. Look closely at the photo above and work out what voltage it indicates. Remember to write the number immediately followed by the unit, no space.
0.6V
